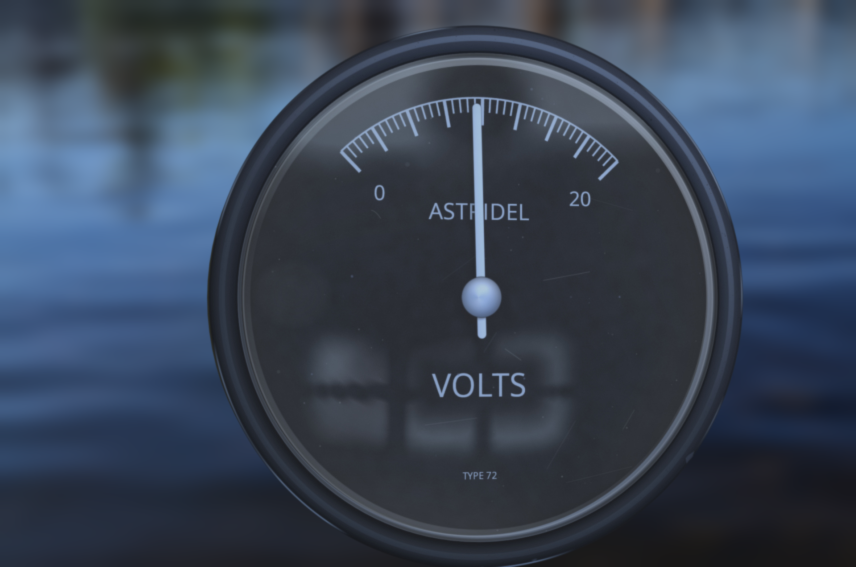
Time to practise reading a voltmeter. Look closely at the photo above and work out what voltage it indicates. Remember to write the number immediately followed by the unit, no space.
9.5V
